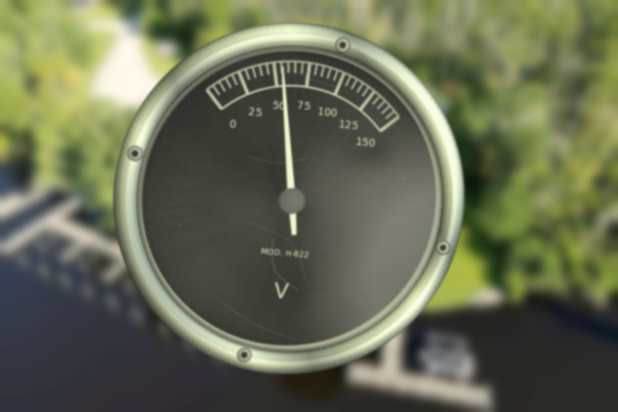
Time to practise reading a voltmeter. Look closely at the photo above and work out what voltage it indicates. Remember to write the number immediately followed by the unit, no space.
55V
